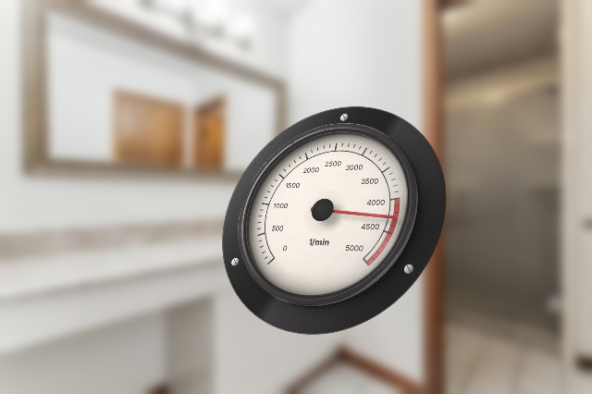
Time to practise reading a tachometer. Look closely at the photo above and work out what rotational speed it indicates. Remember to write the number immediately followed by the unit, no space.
4300rpm
